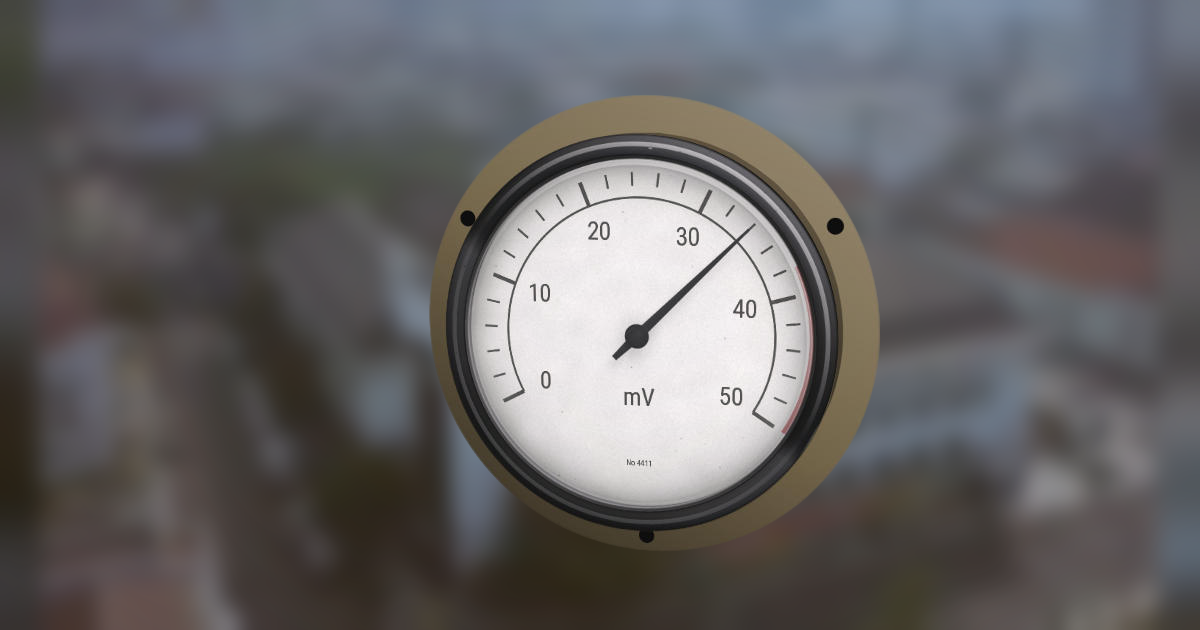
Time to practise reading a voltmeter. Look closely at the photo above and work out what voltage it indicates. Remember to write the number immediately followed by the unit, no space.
34mV
